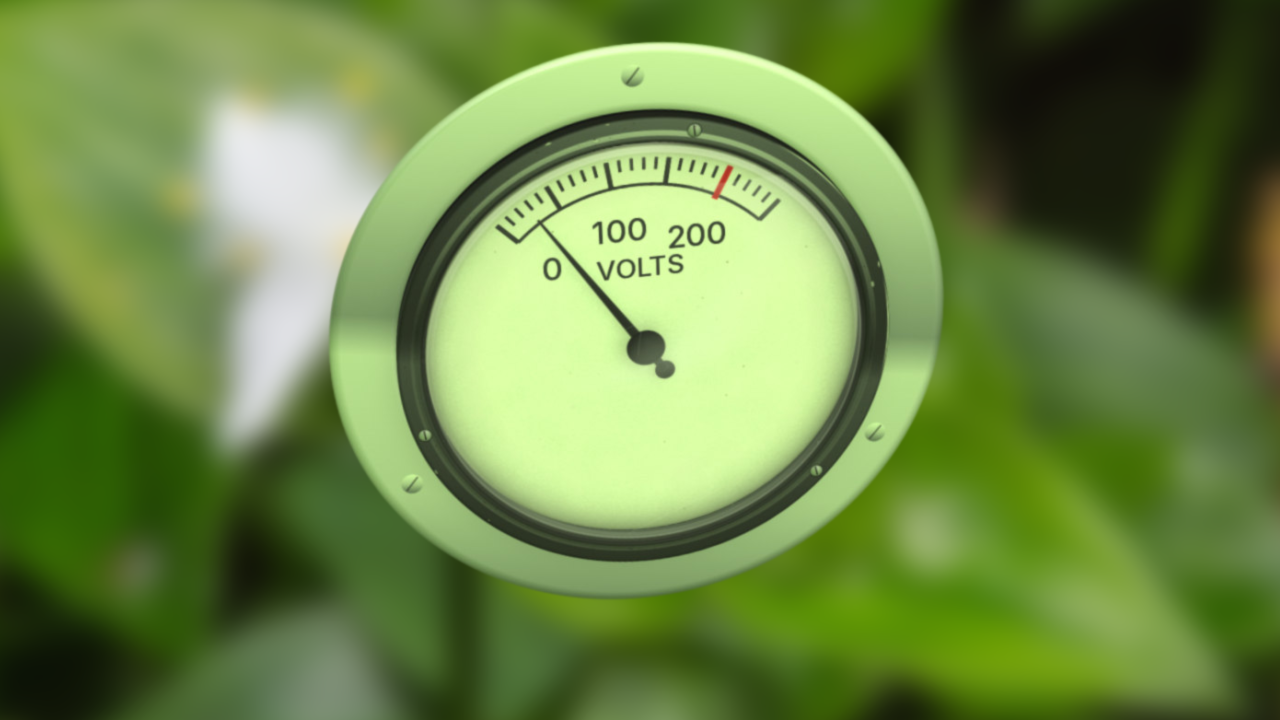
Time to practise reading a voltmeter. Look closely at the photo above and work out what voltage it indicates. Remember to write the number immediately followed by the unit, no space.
30V
